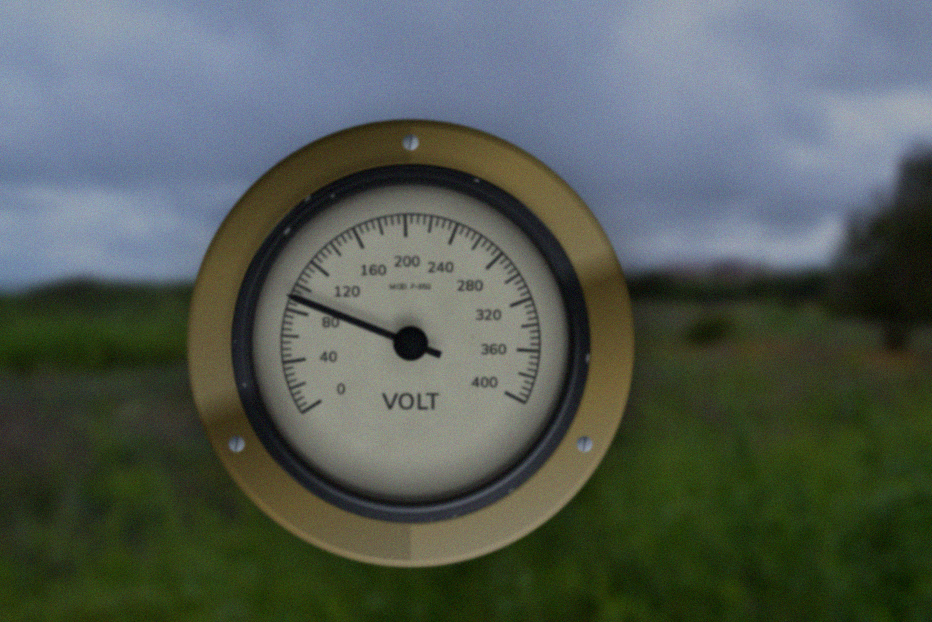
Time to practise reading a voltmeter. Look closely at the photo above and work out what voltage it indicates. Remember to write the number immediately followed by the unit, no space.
90V
